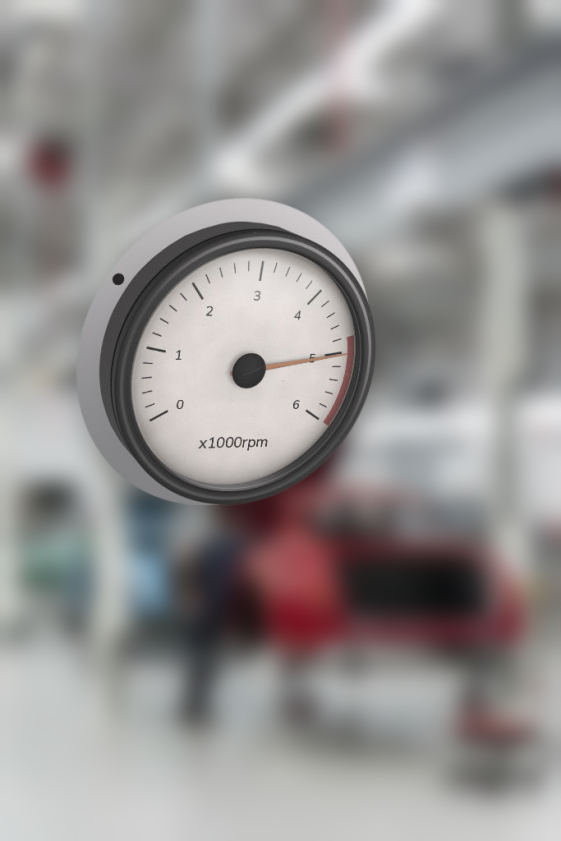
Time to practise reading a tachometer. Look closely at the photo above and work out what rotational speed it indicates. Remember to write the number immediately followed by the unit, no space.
5000rpm
